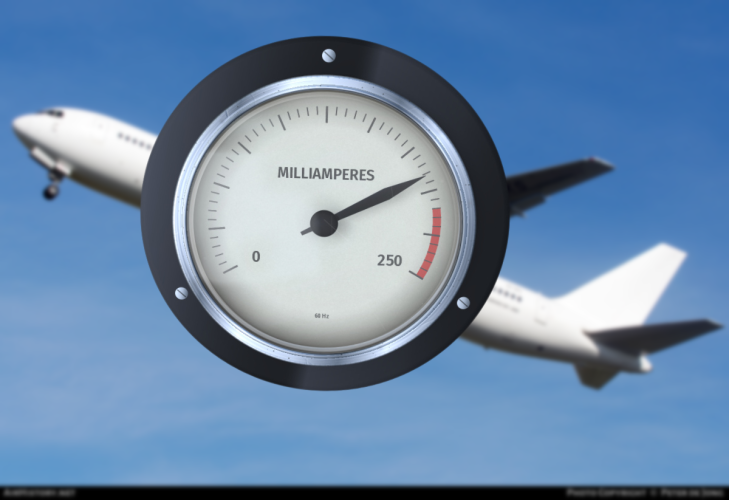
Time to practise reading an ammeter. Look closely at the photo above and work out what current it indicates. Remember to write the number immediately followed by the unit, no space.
190mA
